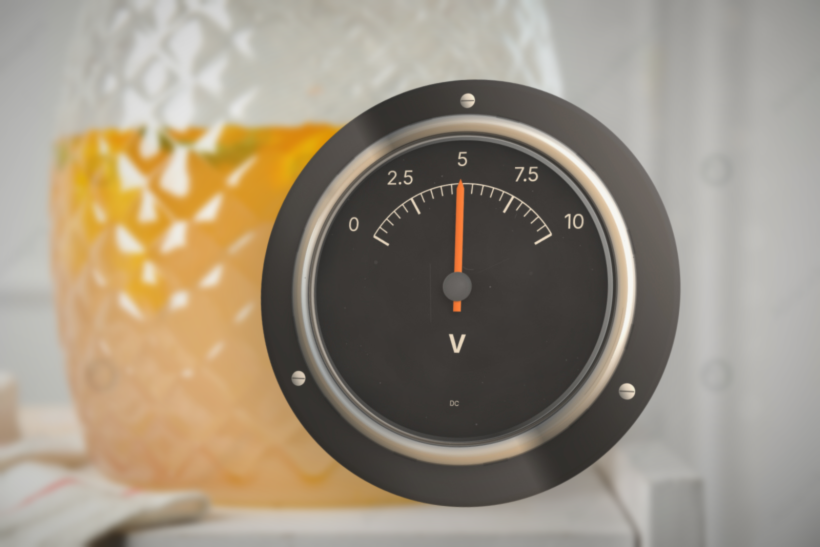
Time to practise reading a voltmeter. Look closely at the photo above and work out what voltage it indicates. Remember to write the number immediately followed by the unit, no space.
5V
